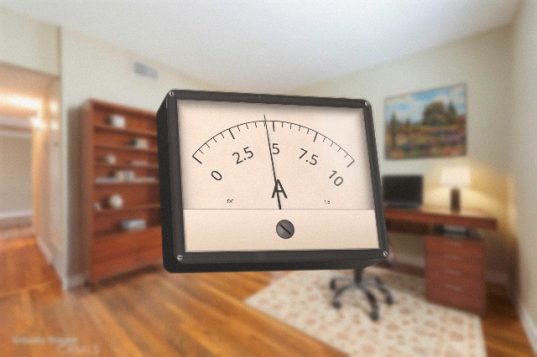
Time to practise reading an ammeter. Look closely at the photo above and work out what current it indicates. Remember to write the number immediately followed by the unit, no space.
4.5A
